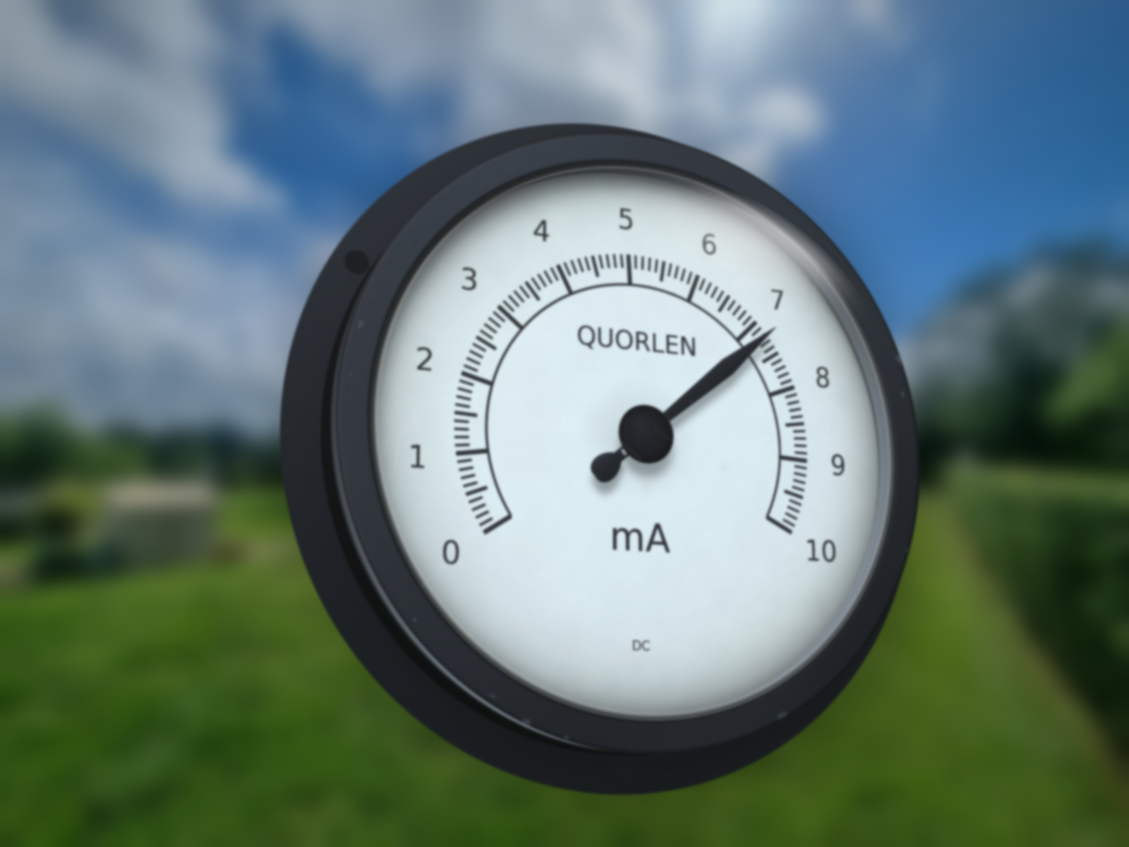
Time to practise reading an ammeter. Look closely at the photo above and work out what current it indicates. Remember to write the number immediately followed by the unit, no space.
7.2mA
